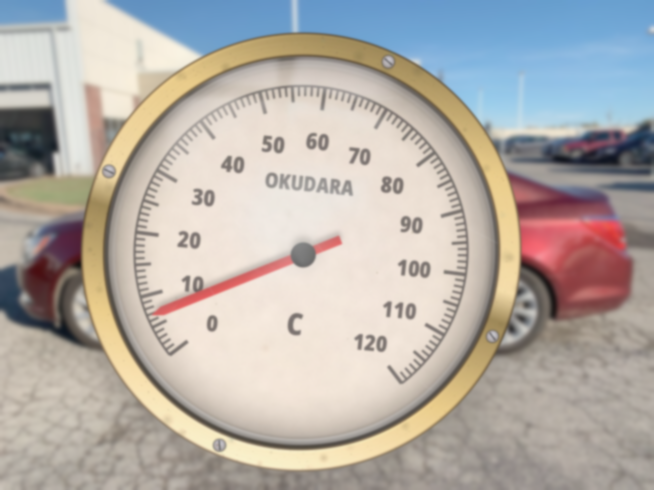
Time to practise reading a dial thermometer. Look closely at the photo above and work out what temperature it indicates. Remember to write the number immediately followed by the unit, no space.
7°C
